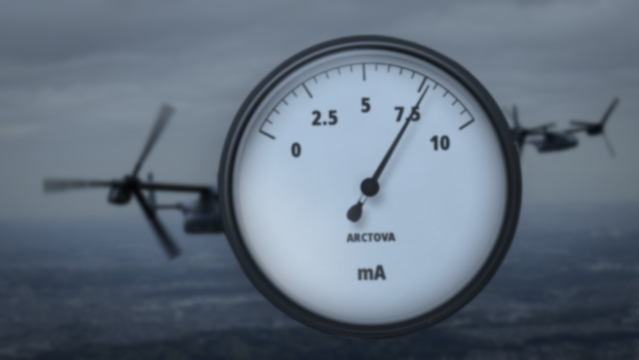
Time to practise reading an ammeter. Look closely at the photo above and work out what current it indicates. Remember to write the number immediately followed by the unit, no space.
7.75mA
